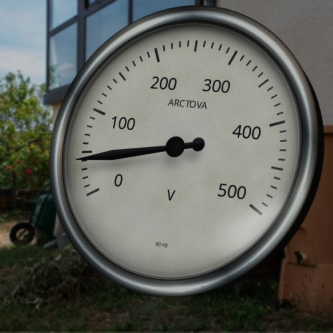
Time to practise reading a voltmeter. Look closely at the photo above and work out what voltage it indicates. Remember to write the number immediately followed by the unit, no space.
40V
